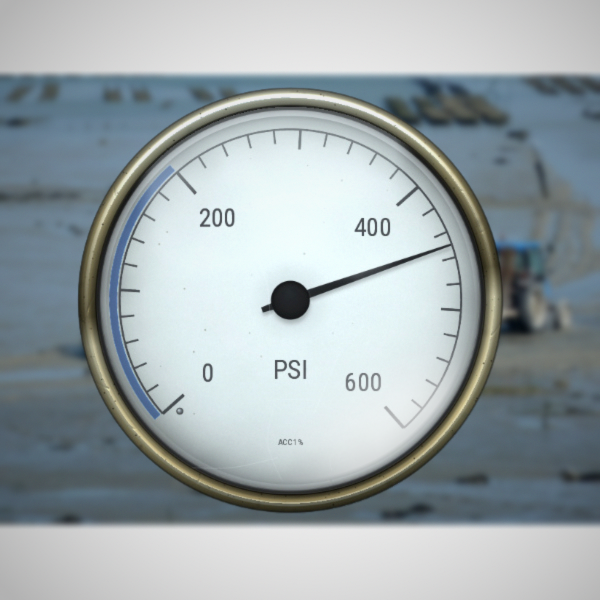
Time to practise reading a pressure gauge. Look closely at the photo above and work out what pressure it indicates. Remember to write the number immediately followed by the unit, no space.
450psi
